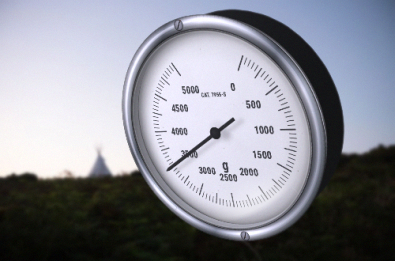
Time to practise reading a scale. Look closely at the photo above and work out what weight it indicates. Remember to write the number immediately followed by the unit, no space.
3500g
